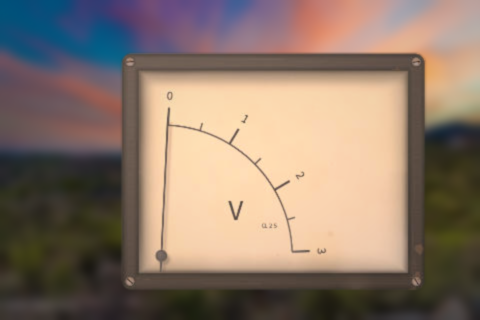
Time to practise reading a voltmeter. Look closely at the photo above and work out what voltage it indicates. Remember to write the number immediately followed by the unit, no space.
0V
